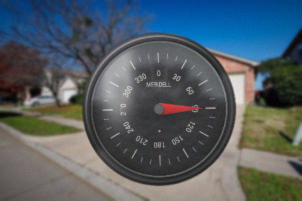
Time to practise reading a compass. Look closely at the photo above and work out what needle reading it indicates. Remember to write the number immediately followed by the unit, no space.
90°
